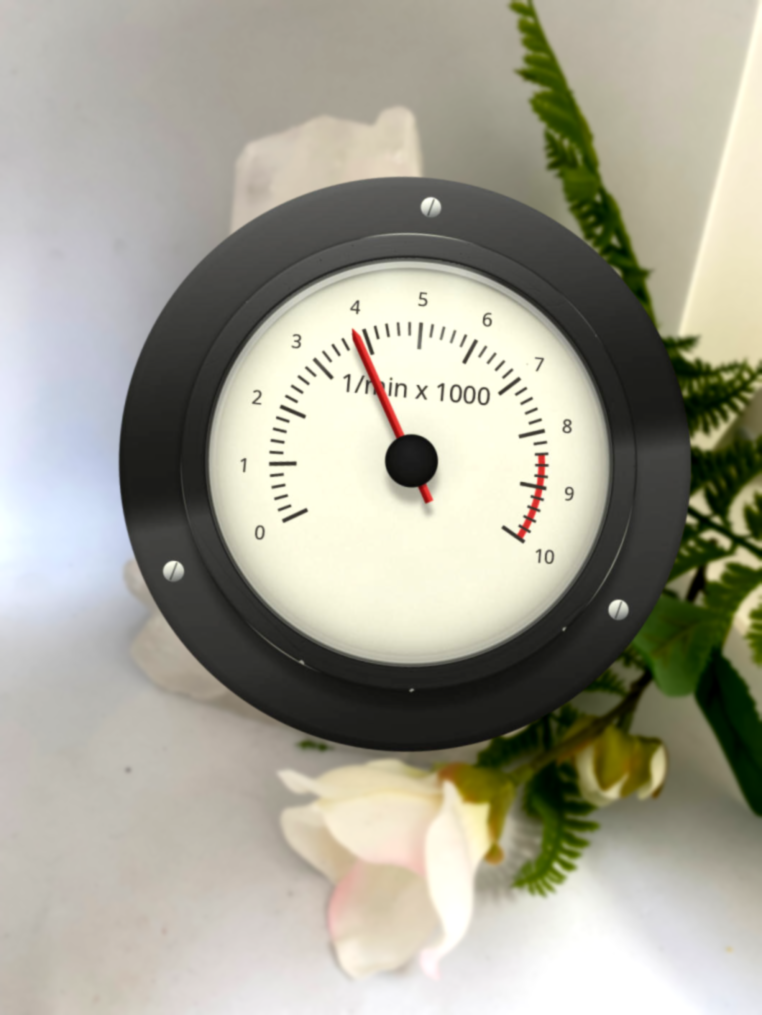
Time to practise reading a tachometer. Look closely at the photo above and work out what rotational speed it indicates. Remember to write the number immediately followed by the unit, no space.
3800rpm
